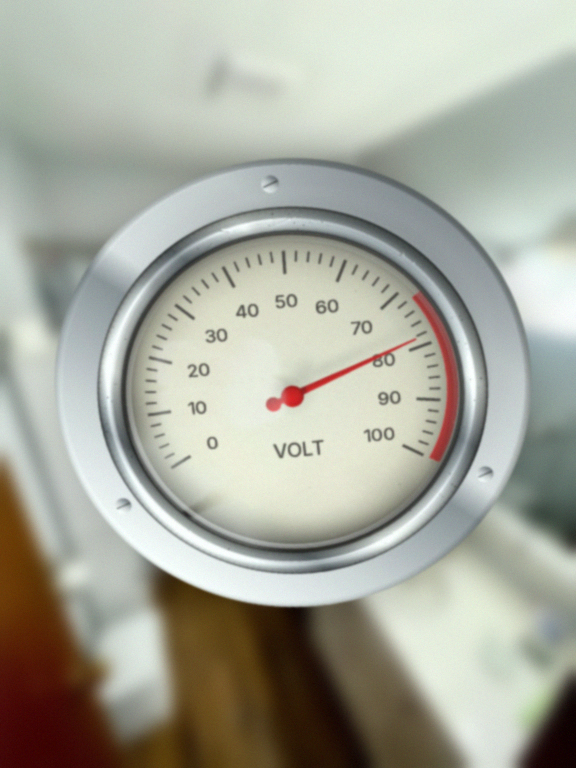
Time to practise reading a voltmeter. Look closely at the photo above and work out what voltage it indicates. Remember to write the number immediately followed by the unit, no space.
78V
